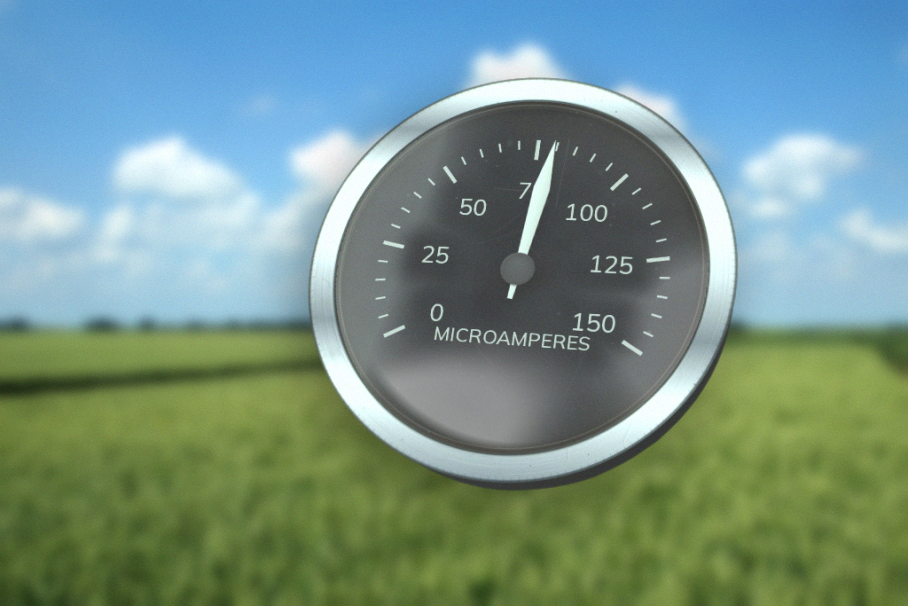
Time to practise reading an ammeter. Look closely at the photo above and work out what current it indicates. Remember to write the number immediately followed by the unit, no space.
80µA
